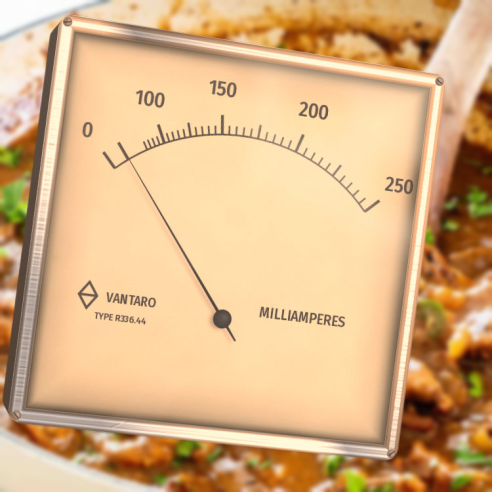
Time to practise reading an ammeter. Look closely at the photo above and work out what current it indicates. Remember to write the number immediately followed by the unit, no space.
50mA
